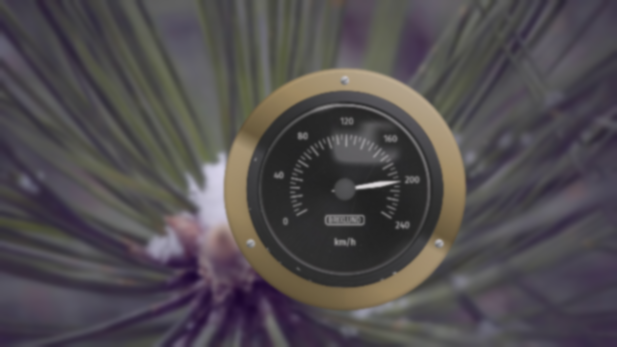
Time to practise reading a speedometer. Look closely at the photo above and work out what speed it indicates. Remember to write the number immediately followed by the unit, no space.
200km/h
